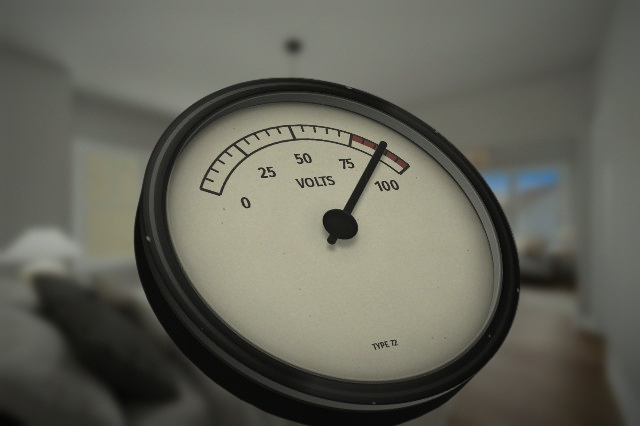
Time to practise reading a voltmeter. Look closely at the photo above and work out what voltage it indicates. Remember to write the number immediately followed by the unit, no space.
87.5V
